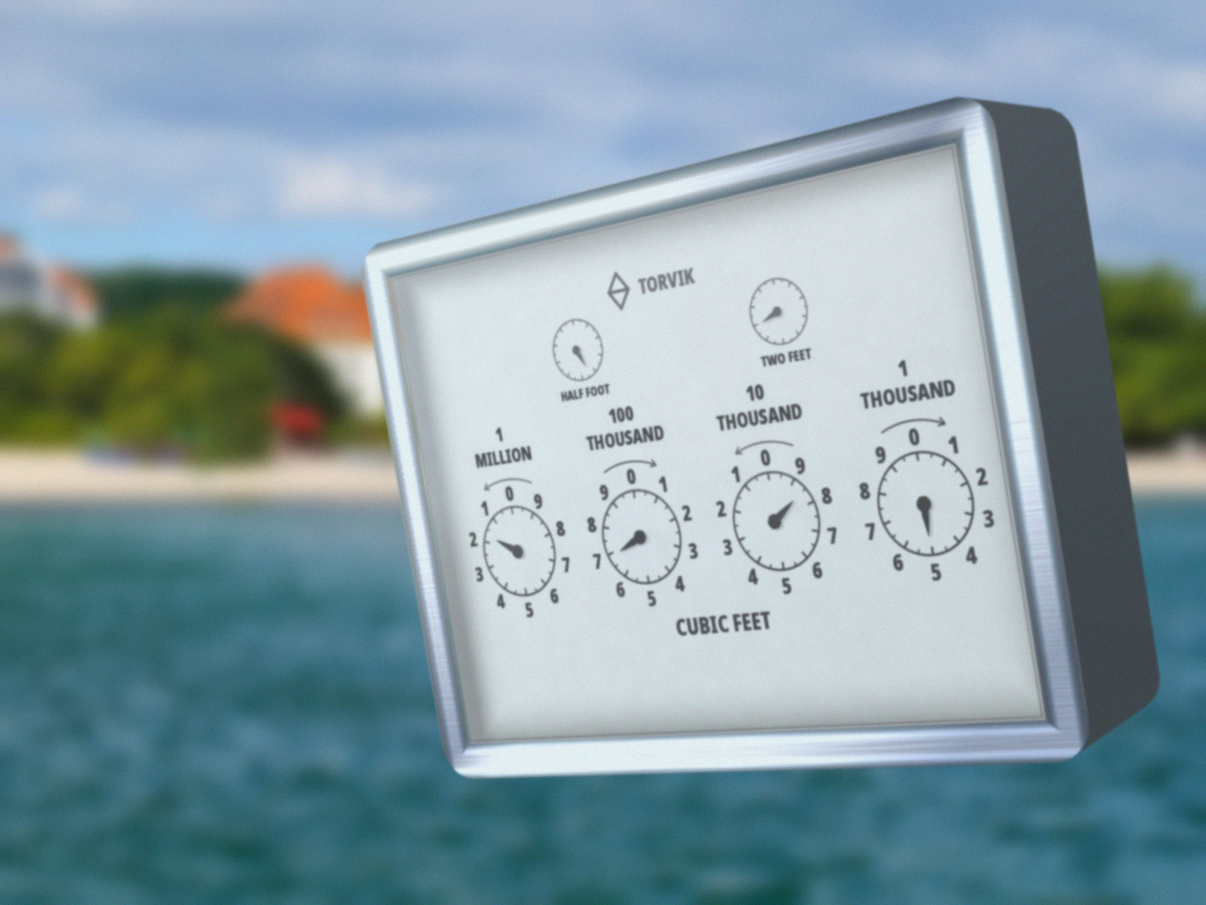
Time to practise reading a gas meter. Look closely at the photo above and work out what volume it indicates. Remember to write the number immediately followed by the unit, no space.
168500ft³
